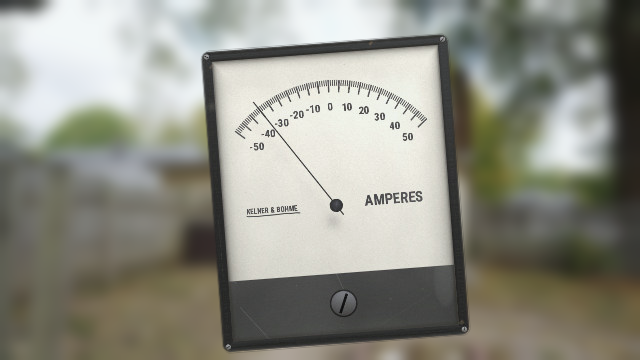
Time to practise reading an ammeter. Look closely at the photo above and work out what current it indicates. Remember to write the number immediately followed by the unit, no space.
-35A
